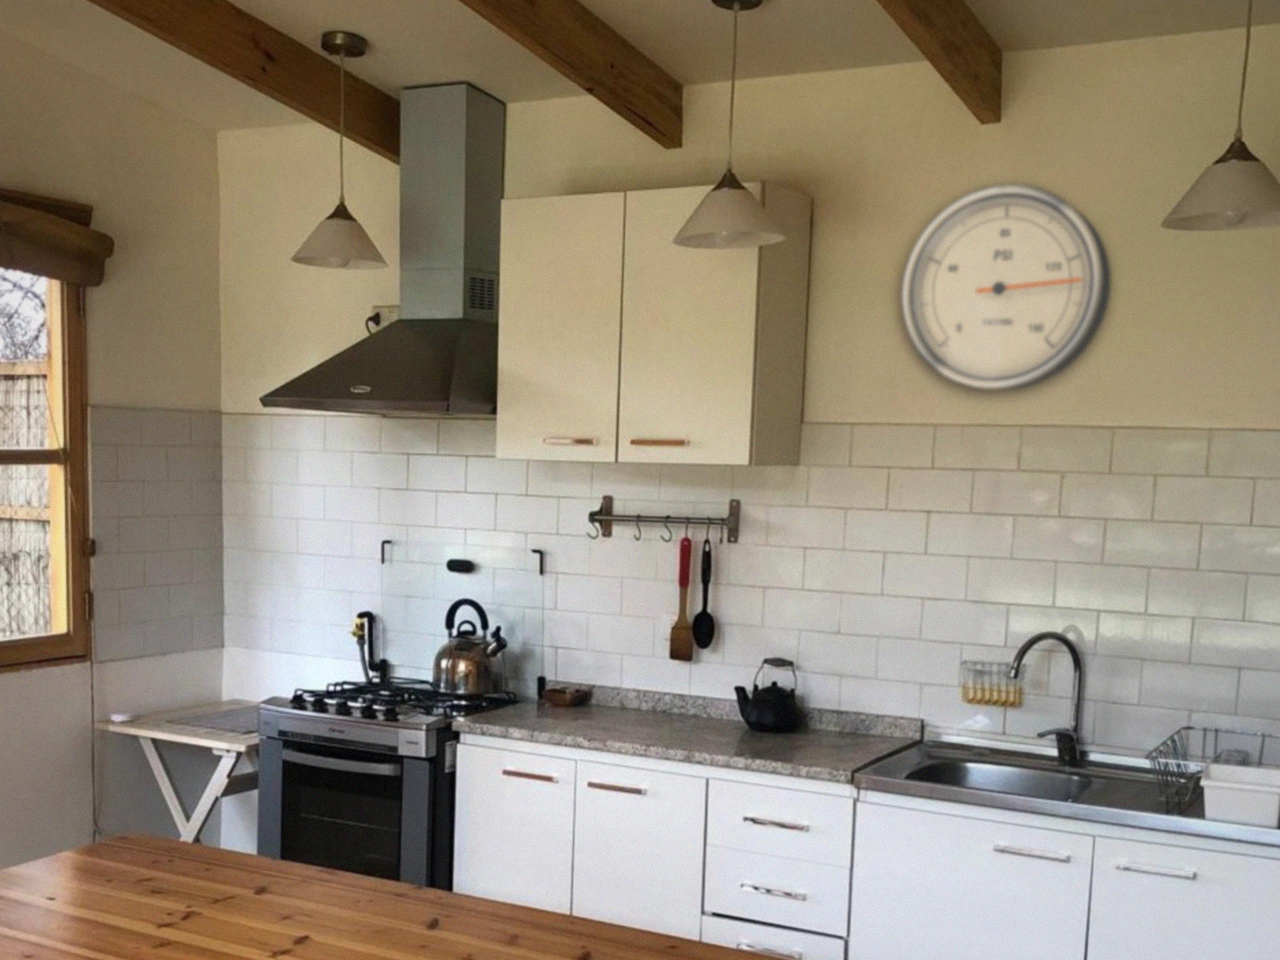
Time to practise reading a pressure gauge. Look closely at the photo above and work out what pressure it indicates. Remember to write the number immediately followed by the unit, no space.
130psi
